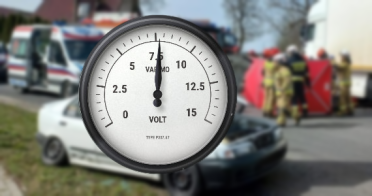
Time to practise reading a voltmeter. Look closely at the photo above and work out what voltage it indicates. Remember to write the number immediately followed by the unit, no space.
7.75V
